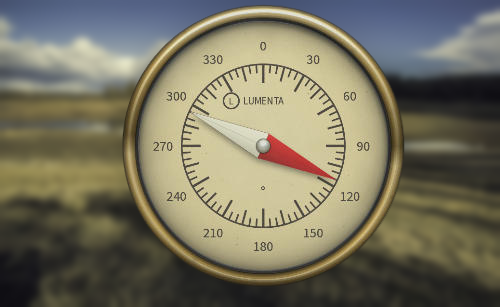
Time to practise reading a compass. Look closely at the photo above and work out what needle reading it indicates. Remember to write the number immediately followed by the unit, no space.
115°
